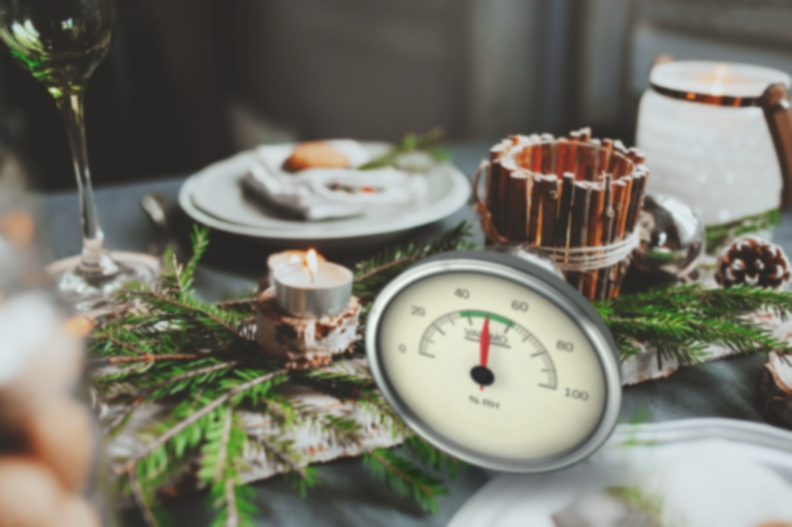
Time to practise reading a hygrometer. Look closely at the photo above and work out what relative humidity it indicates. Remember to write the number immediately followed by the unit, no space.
50%
